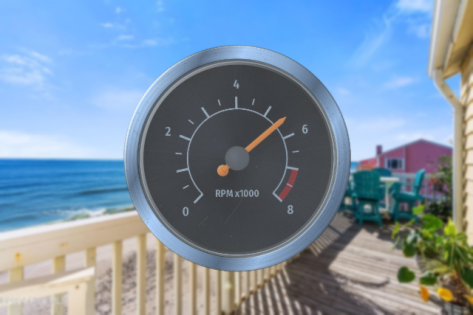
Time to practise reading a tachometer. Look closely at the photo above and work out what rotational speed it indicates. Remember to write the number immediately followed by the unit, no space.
5500rpm
